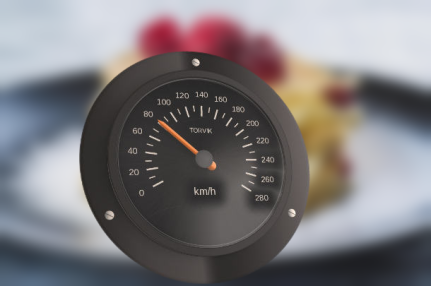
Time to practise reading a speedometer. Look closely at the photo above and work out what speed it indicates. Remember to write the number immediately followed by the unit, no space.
80km/h
